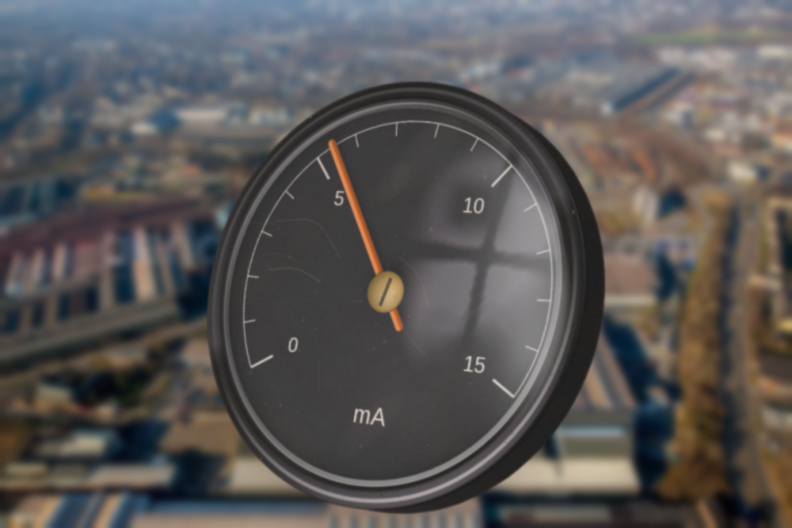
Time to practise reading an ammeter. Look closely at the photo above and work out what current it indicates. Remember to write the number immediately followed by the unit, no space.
5.5mA
